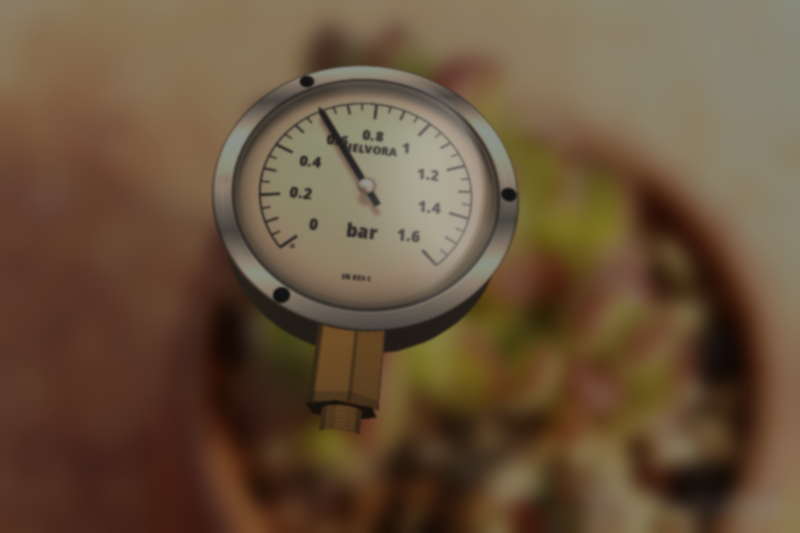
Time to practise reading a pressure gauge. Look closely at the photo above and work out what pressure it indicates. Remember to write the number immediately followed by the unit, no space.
0.6bar
